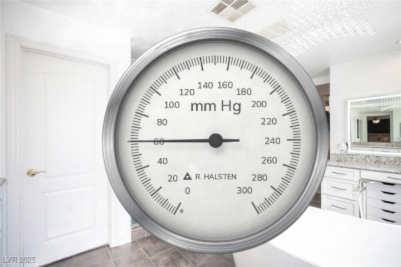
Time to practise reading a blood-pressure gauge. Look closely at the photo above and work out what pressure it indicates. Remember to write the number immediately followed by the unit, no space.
60mmHg
